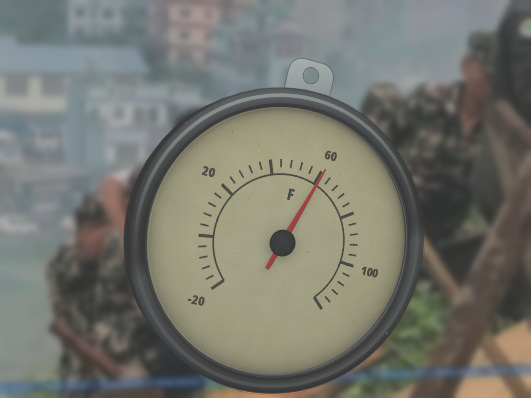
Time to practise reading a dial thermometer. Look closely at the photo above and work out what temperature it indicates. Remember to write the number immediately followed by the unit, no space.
60°F
